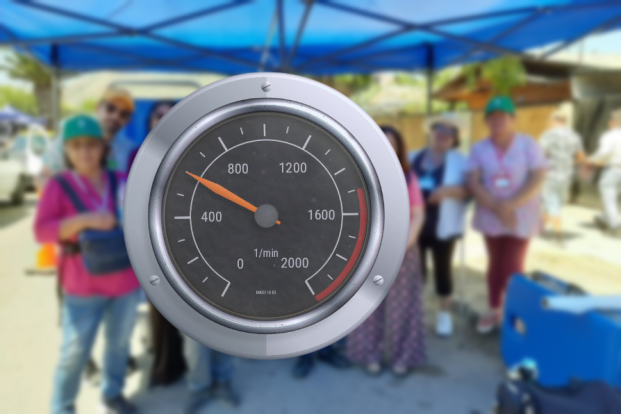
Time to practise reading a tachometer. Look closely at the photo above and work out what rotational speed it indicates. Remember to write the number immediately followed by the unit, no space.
600rpm
